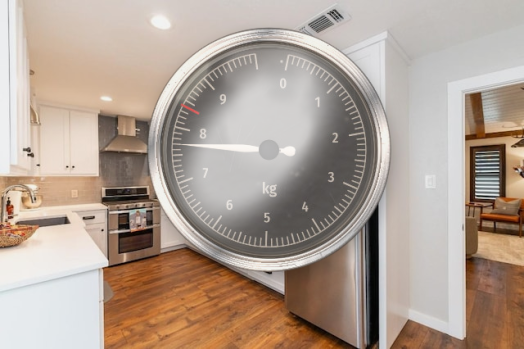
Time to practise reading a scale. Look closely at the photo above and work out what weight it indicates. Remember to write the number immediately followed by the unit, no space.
7.7kg
